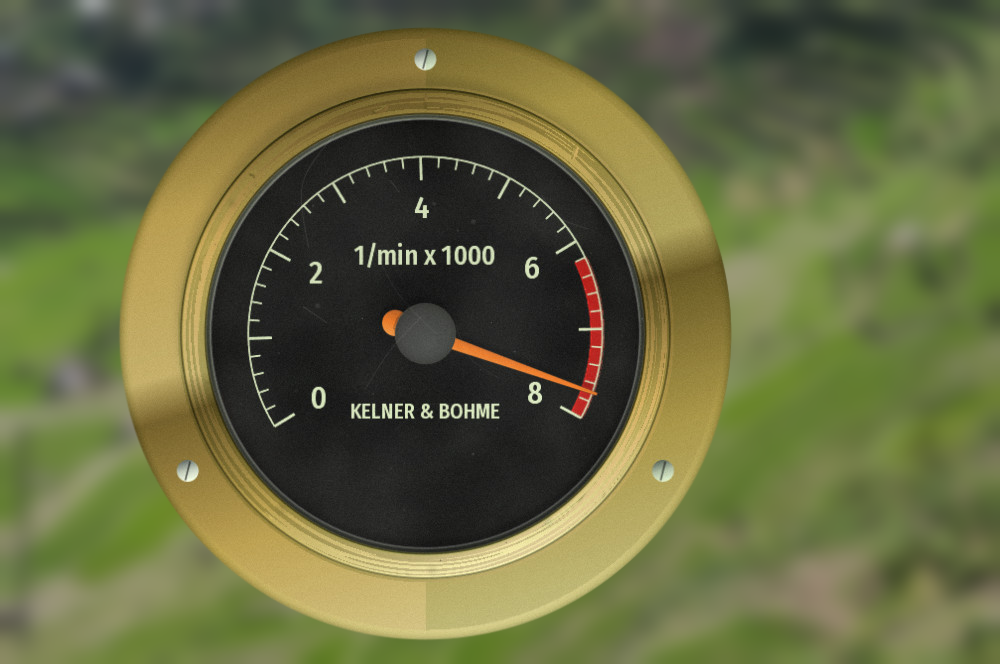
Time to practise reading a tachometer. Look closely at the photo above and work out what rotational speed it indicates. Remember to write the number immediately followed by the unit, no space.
7700rpm
